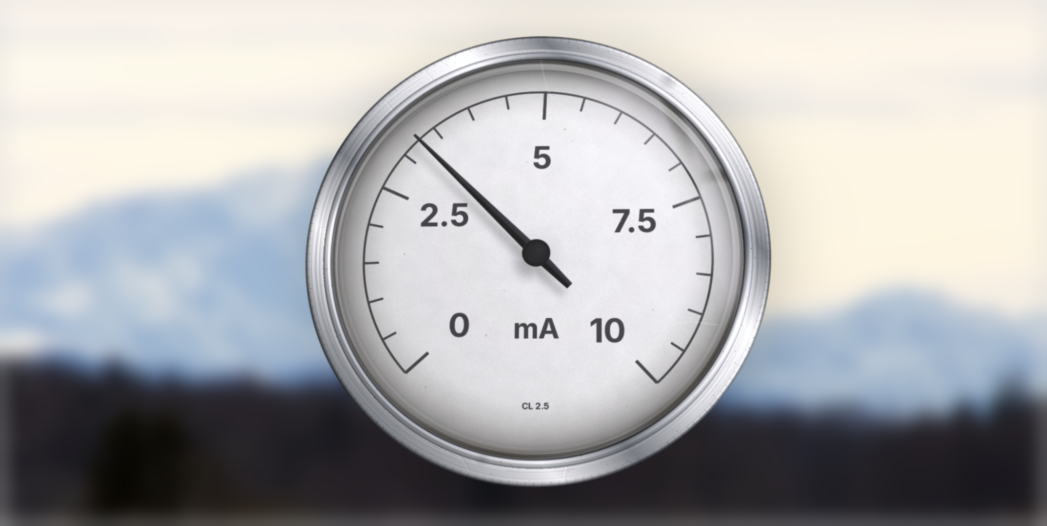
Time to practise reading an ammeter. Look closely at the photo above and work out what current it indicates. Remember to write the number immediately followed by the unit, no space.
3.25mA
